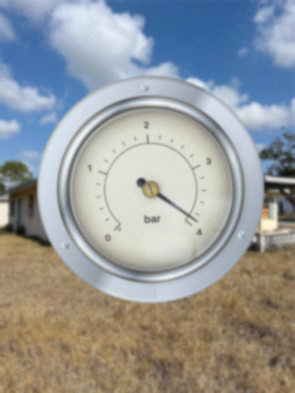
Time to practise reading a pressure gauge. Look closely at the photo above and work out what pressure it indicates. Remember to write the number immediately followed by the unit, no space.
3.9bar
